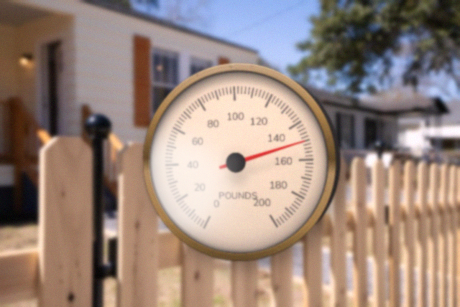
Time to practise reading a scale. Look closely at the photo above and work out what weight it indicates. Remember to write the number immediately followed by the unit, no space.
150lb
